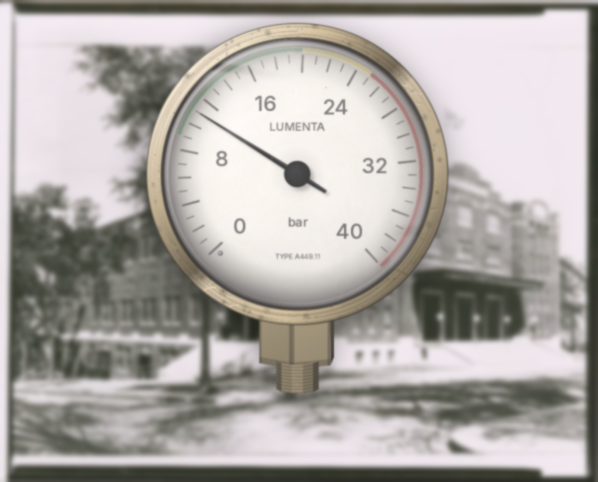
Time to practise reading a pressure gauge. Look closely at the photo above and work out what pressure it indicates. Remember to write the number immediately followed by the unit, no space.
11bar
